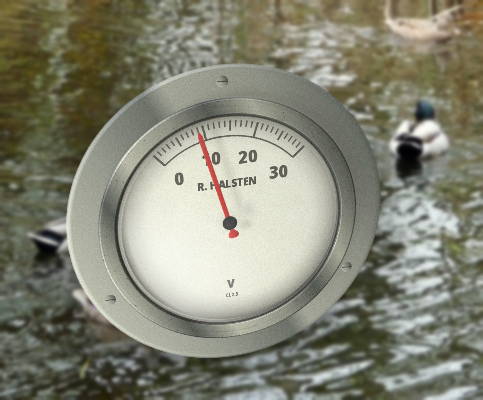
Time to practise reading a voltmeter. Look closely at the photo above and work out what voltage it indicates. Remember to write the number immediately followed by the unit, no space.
9V
